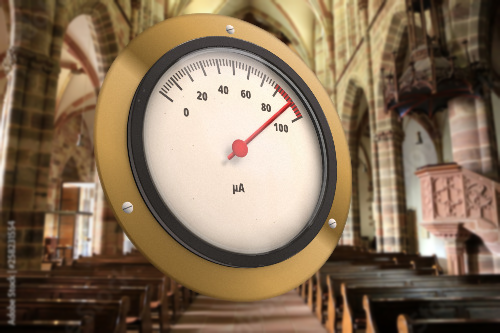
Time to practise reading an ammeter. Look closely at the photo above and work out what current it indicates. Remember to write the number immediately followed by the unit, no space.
90µA
